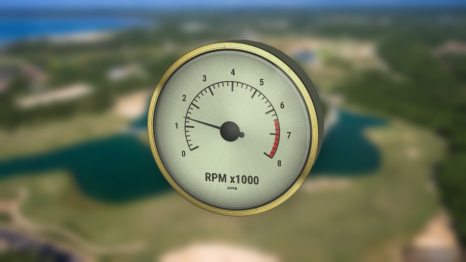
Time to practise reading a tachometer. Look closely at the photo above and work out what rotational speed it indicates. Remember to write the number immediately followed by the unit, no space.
1400rpm
